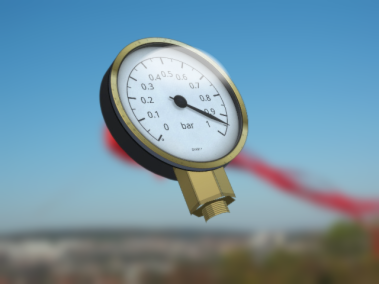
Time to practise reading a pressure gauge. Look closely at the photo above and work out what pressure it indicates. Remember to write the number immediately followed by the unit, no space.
0.95bar
